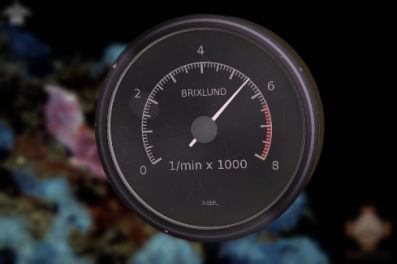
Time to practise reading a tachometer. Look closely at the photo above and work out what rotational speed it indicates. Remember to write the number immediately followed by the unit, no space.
5500rpm
